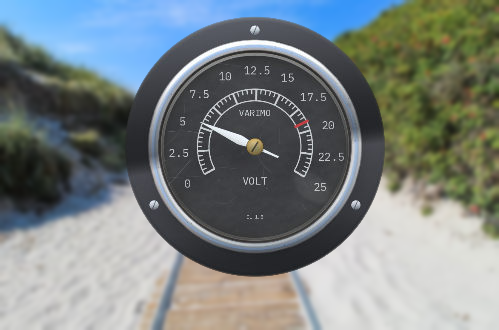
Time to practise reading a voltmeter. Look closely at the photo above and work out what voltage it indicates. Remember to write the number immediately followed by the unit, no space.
5.5V
